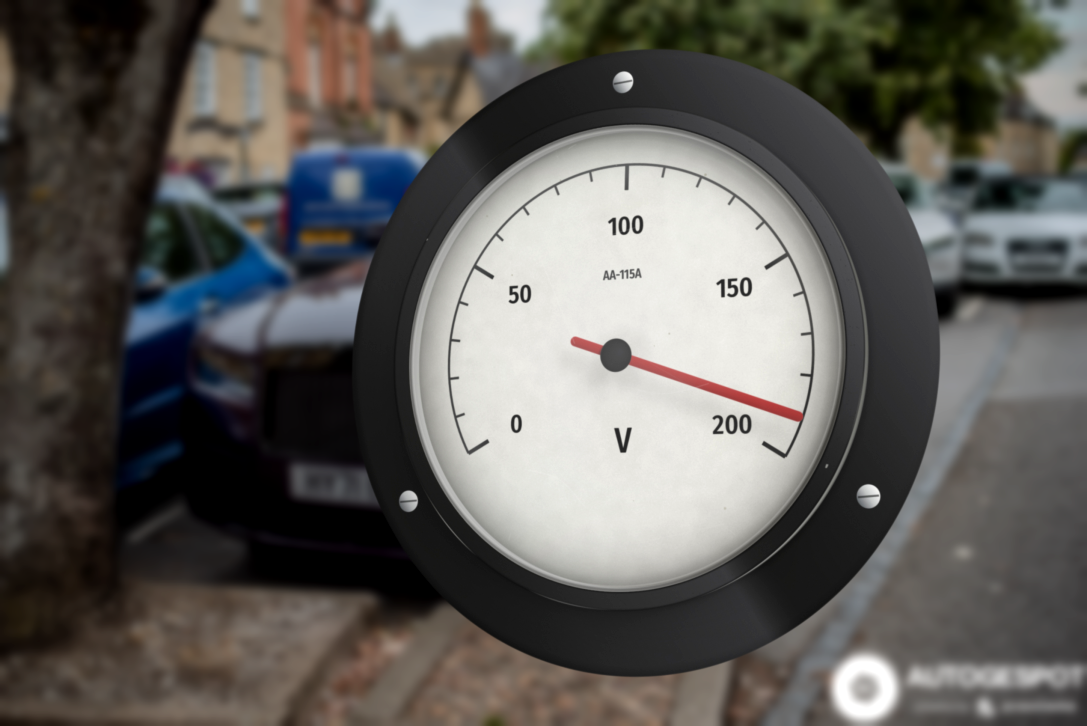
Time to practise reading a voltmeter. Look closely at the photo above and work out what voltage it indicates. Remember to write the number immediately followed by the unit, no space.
190V
